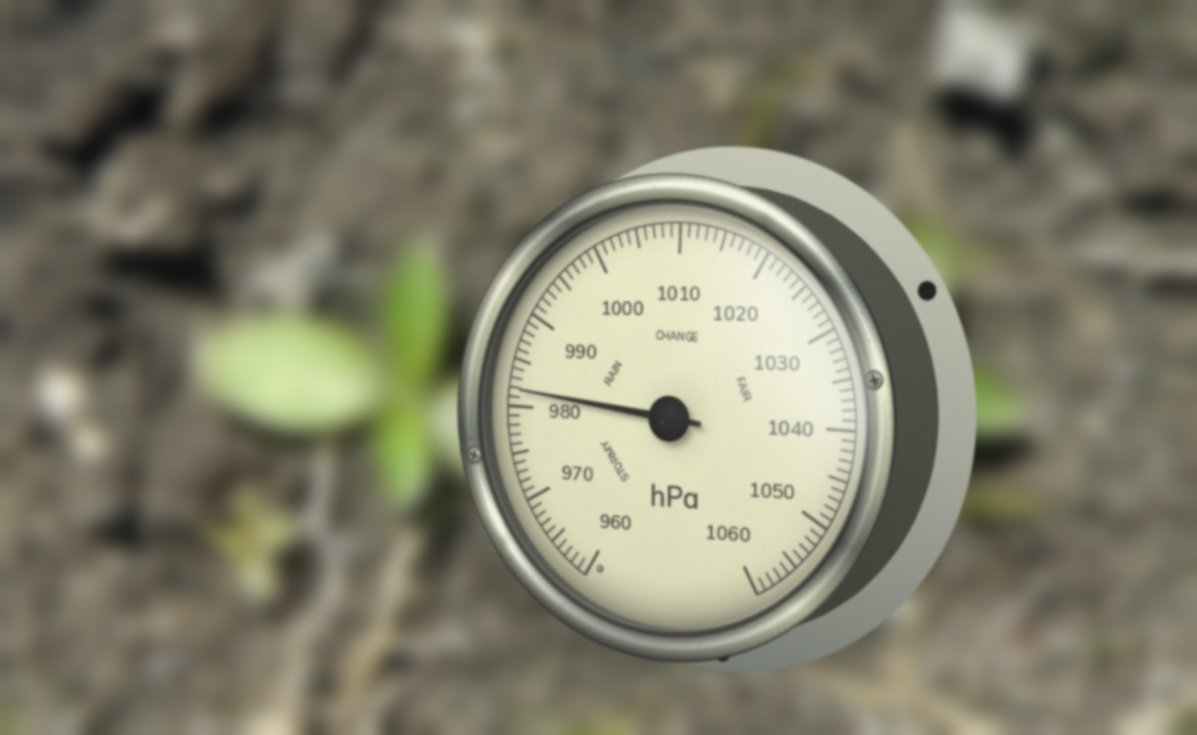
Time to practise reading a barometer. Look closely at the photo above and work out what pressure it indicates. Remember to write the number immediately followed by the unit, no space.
982hPa
